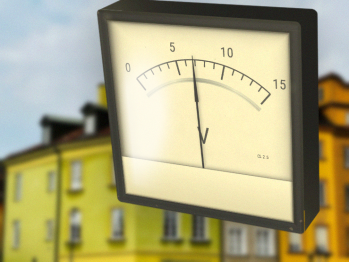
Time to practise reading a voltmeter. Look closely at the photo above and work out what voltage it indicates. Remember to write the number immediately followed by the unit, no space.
7V
